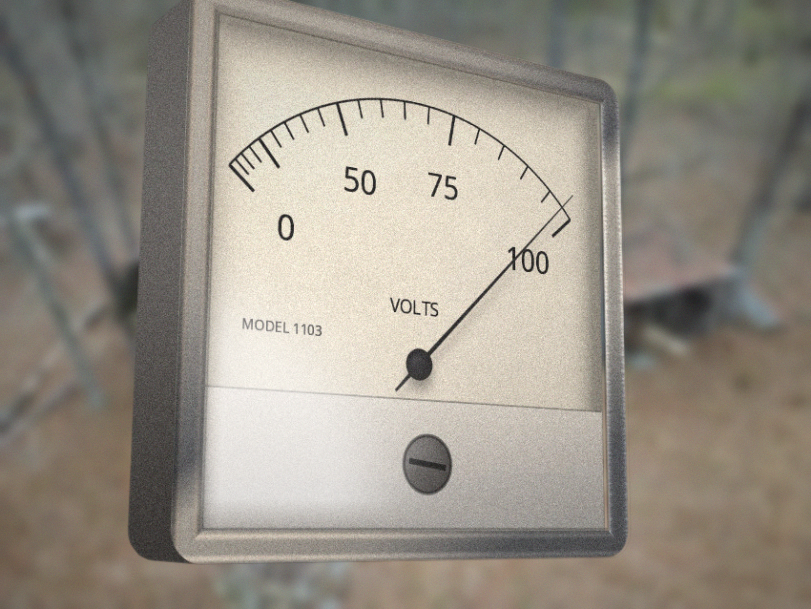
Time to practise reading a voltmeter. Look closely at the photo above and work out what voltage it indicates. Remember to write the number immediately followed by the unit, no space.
97.5V
